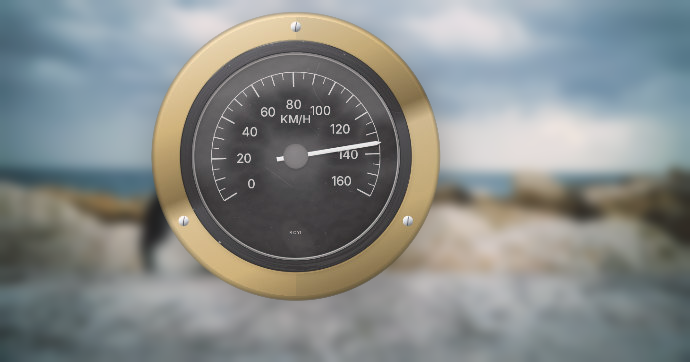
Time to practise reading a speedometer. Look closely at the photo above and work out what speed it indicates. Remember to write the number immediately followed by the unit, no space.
135km/h
